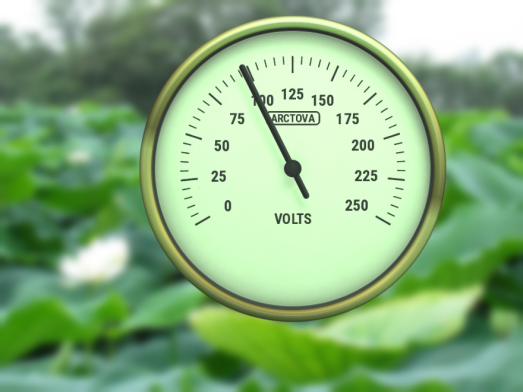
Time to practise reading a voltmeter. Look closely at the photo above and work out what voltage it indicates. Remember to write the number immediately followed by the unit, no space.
97.5V
